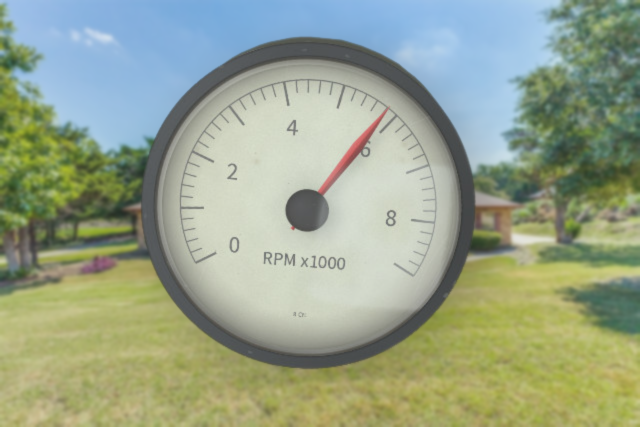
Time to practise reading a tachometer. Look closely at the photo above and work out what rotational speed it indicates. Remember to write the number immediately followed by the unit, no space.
5800rpm
